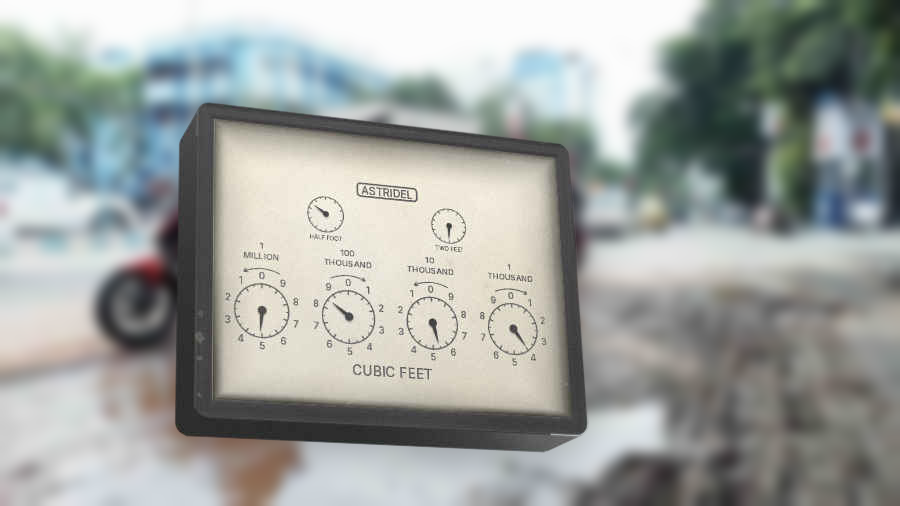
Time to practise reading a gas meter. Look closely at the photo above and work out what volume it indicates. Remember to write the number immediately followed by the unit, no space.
485400ft³
